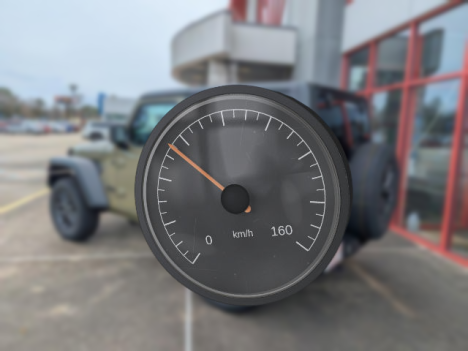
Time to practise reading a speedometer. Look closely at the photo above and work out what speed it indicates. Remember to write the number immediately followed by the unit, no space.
55km/h
